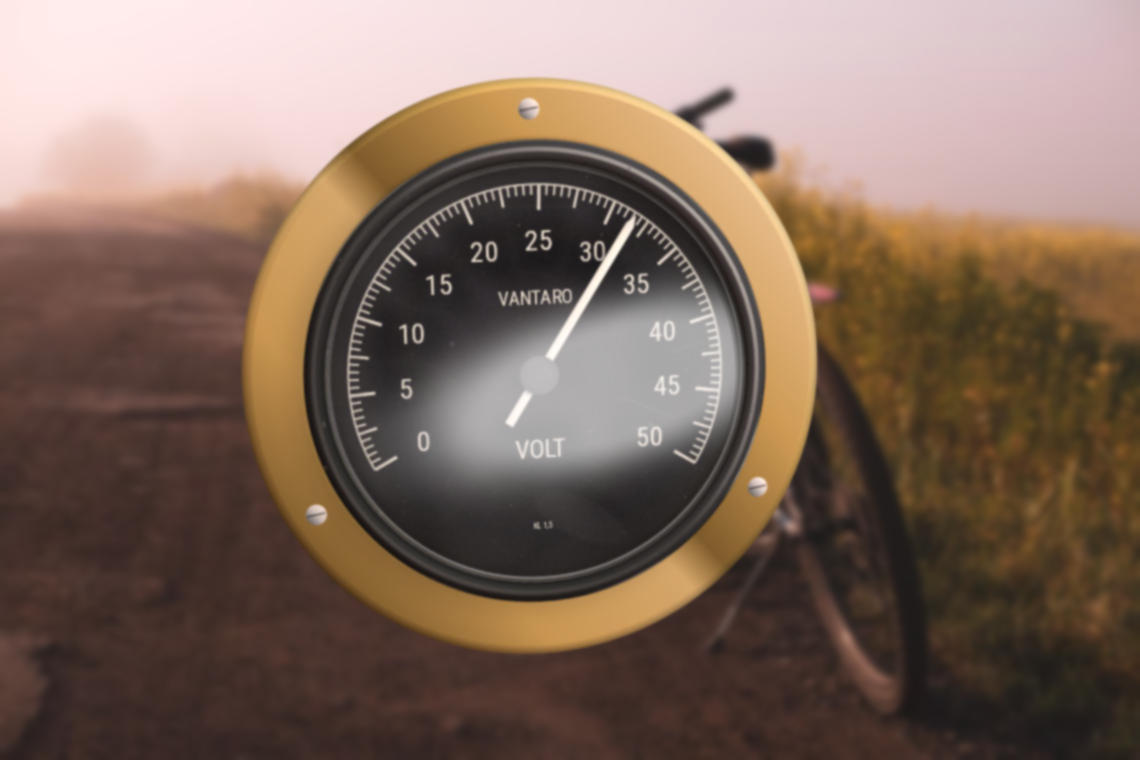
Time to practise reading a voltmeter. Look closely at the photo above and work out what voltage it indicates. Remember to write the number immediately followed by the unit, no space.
31.5V
